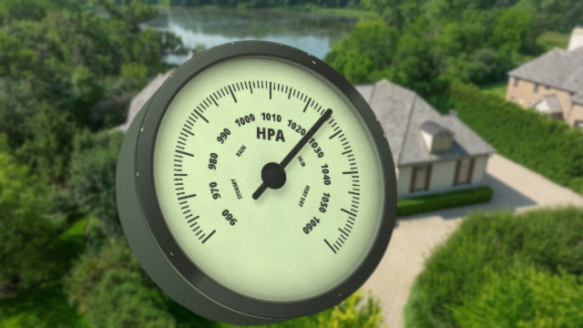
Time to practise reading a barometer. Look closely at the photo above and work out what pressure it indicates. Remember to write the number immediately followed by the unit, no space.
1025hPa
